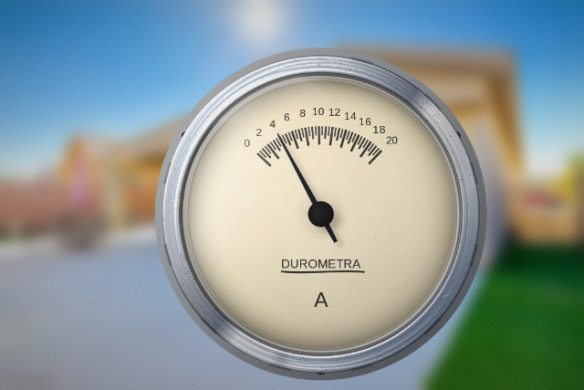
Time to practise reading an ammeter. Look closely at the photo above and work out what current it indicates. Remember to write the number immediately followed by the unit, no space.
4A
